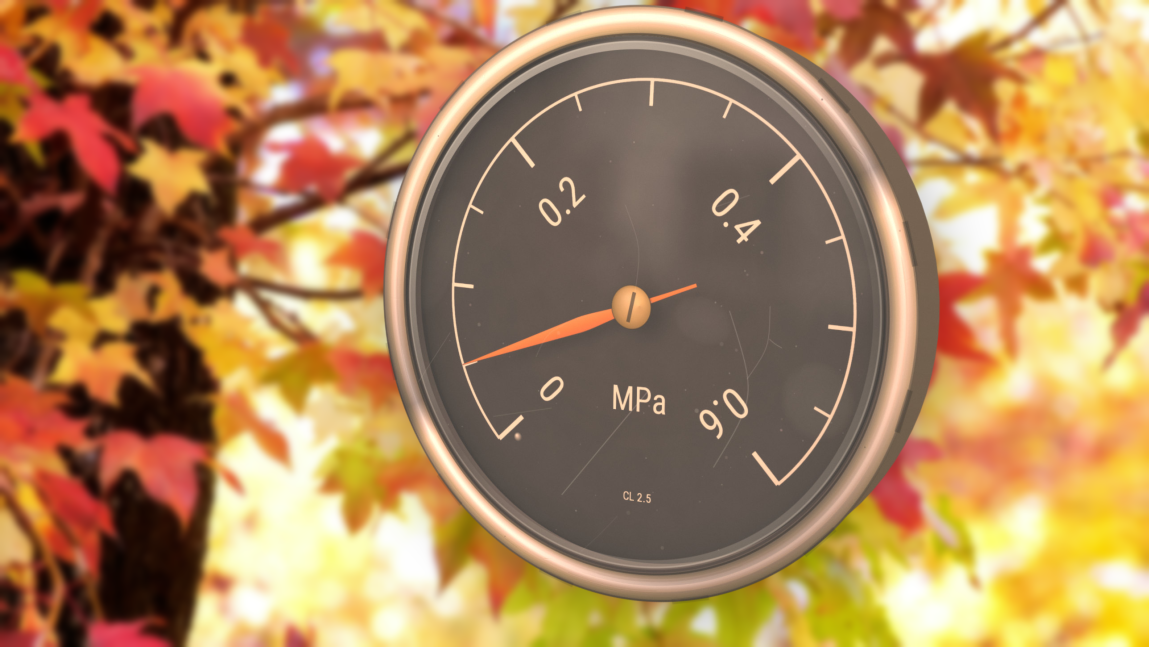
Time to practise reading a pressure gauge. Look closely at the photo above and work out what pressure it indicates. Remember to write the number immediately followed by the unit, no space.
0.05MPa
